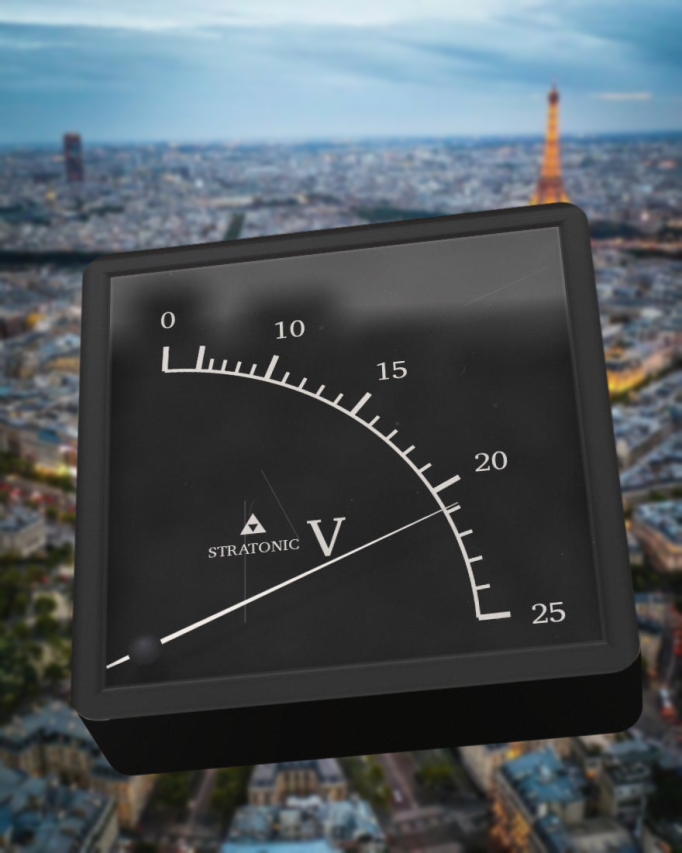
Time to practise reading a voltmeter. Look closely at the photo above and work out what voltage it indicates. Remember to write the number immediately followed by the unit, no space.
21V
